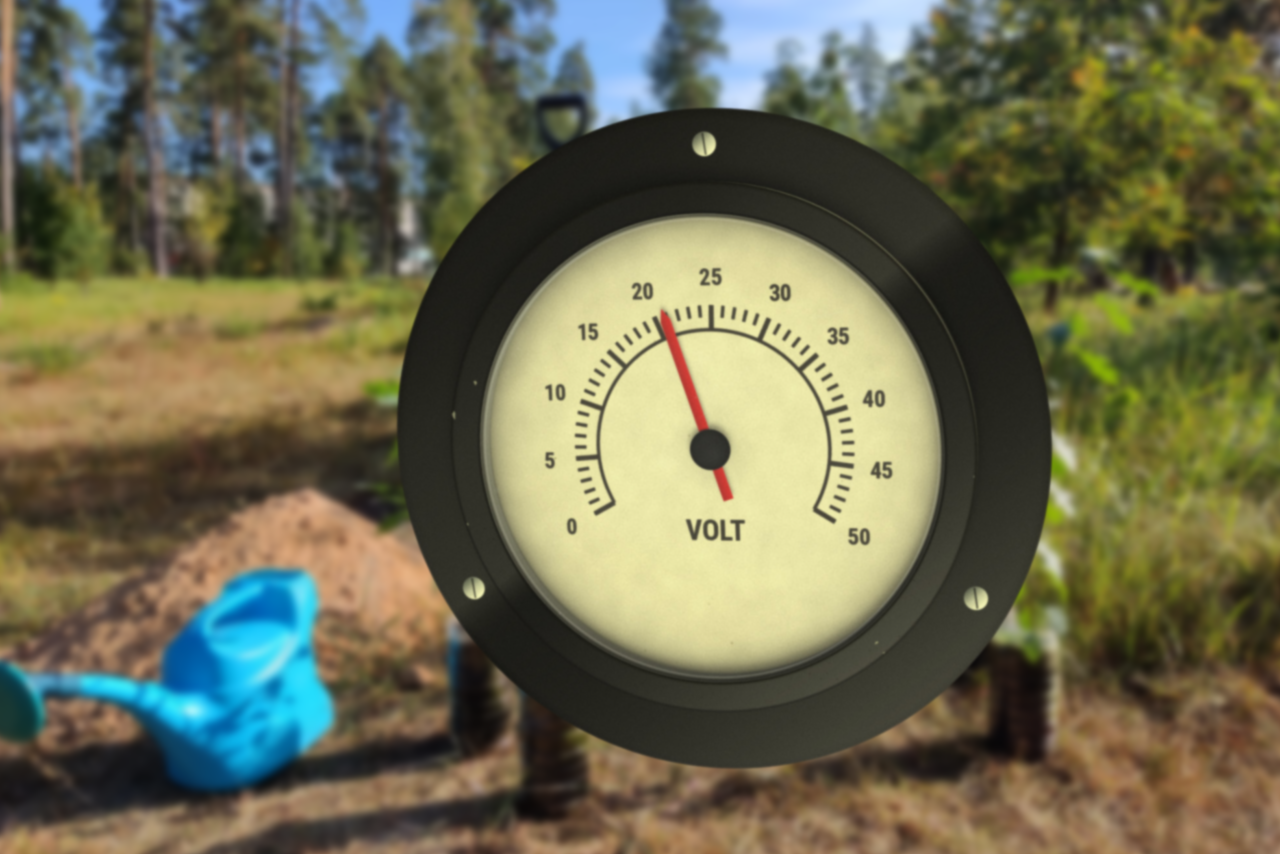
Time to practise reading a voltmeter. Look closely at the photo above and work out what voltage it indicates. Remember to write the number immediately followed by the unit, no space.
21V
